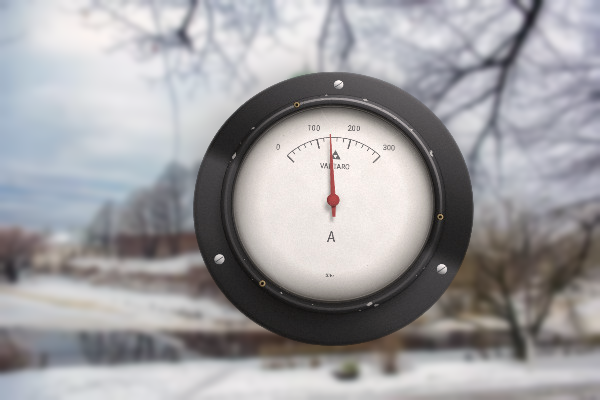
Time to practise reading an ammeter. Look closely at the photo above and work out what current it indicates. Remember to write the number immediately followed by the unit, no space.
140A
